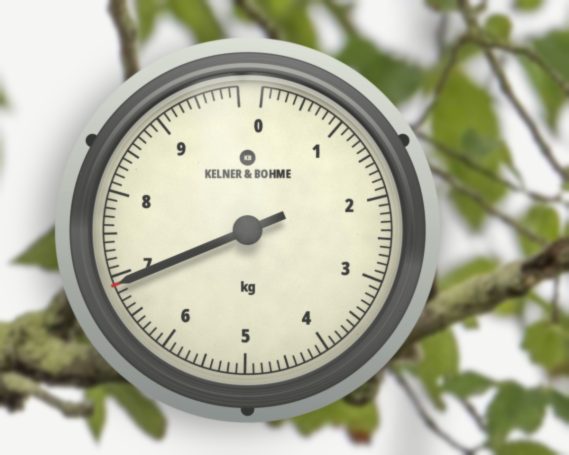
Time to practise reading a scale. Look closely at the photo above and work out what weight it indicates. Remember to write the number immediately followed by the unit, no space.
6.9kg
